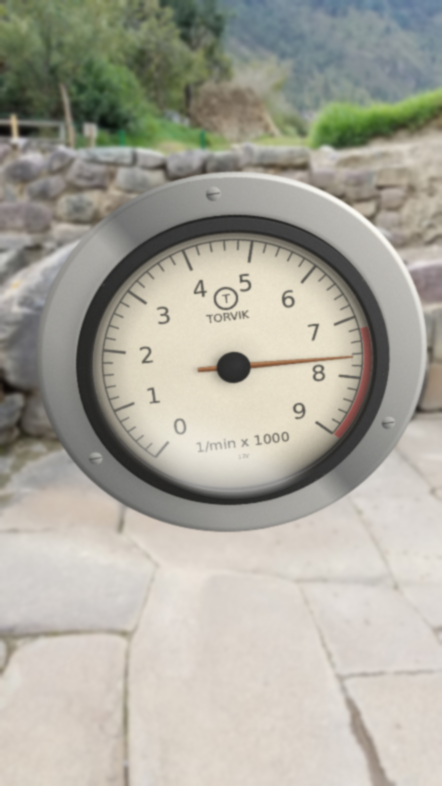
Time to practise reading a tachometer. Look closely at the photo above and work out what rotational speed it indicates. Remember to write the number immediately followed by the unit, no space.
7600rpm
